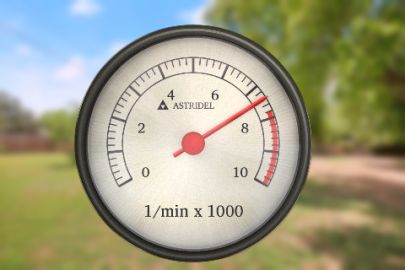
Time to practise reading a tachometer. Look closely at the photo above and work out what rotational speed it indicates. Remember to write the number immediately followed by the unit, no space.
7400rpm
